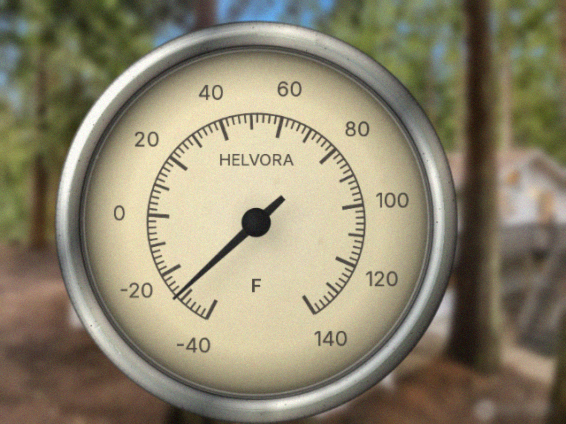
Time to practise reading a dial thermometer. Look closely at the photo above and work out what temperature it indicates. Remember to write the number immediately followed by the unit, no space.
-28°F
